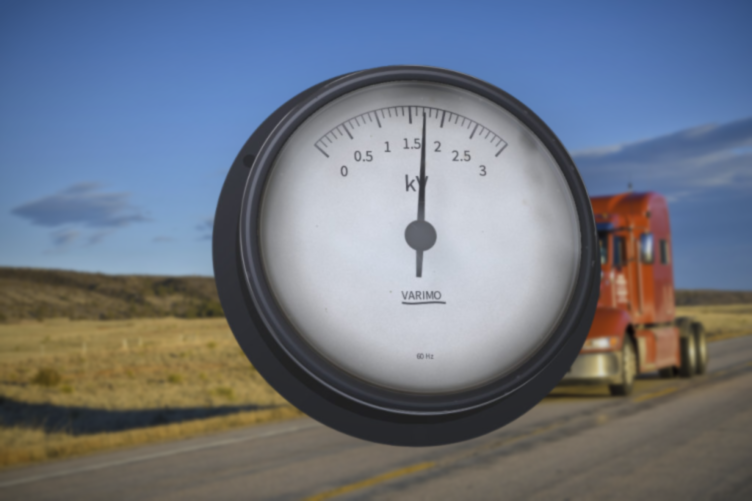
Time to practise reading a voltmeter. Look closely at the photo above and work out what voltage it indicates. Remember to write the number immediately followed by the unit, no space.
1.7kV
